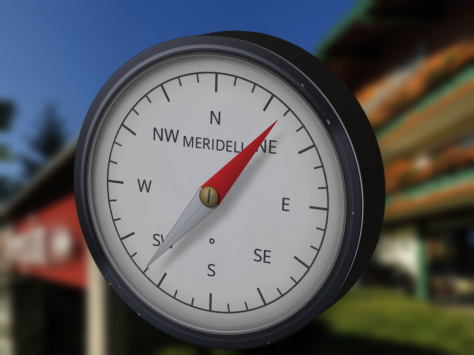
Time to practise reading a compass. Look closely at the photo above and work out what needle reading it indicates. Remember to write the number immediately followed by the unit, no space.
40°
